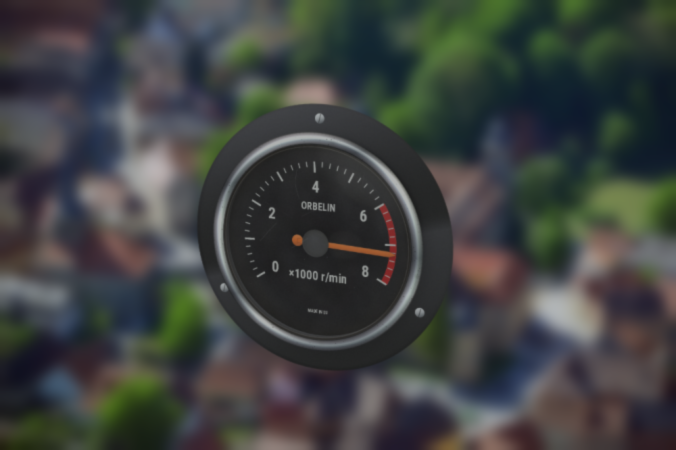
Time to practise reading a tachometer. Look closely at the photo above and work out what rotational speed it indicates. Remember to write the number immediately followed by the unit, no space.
7200rpm
